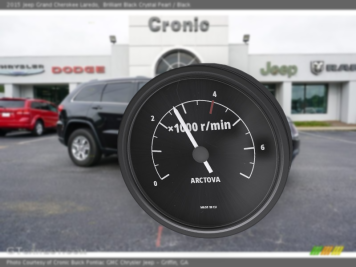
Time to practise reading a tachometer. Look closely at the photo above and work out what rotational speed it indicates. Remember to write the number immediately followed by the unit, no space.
2750rpm
